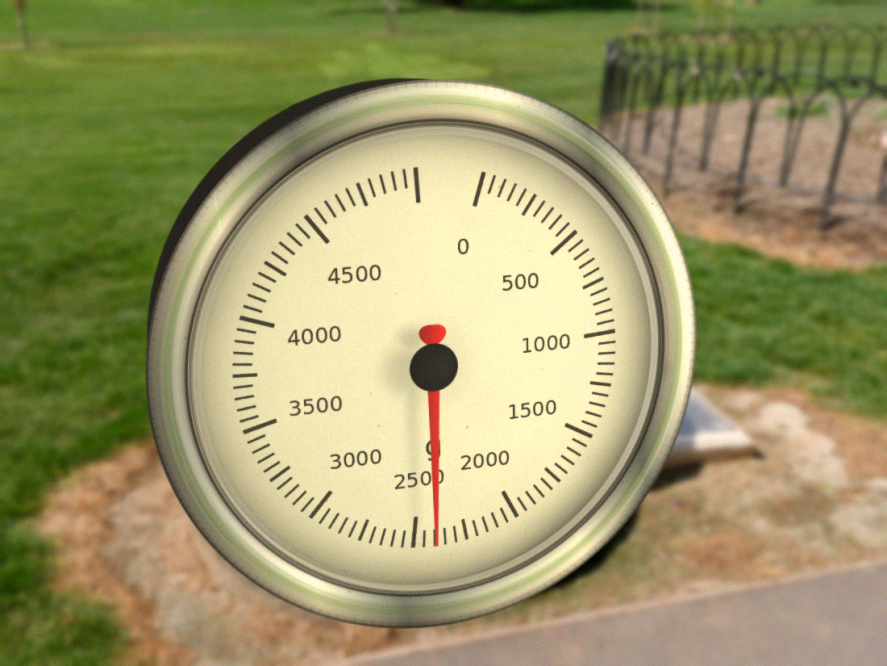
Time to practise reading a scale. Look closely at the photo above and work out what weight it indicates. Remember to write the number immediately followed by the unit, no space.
2400g
